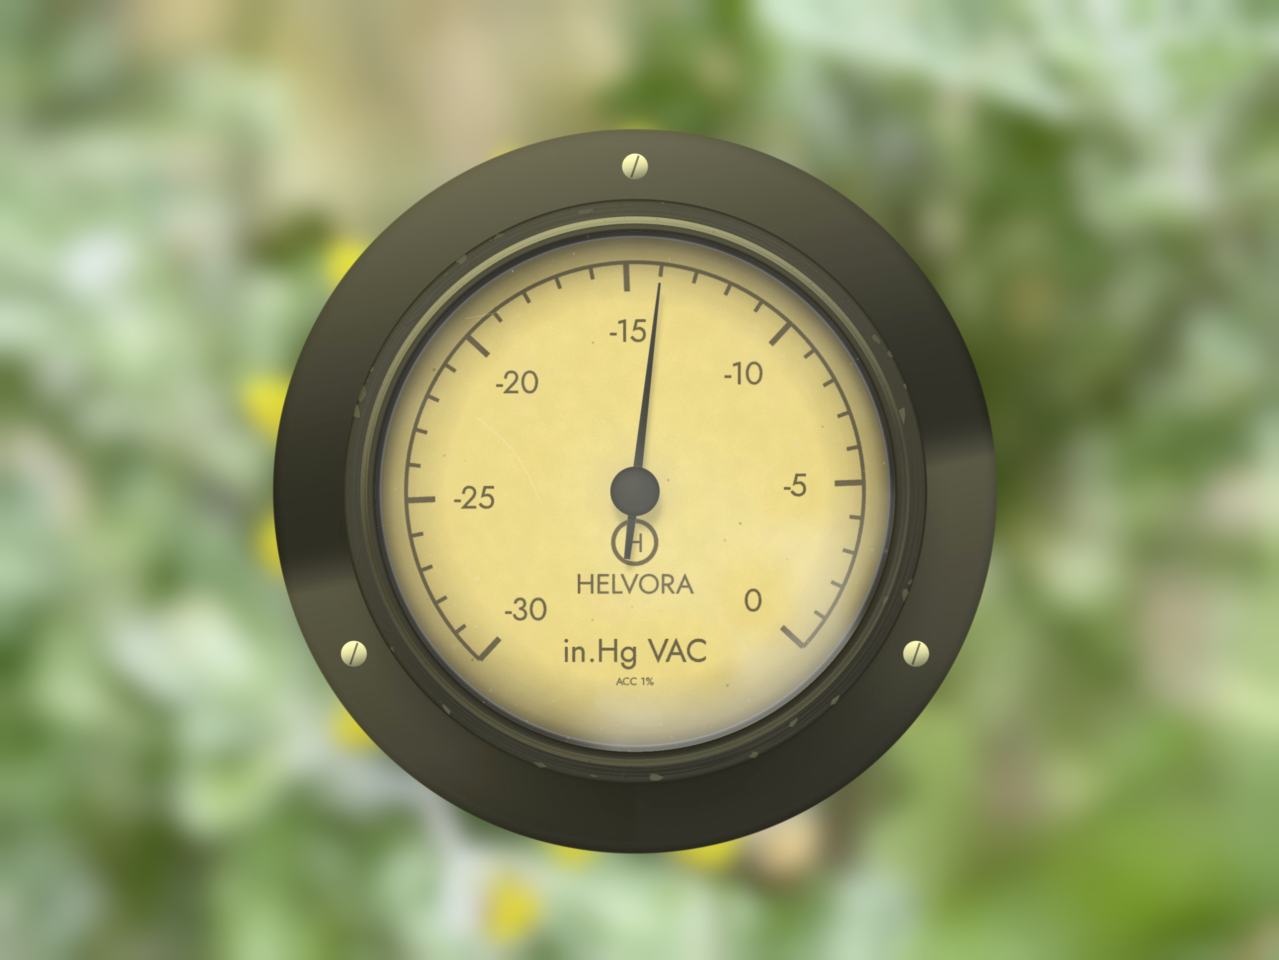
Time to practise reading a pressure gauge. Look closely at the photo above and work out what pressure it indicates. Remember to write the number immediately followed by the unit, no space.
-14inHg
